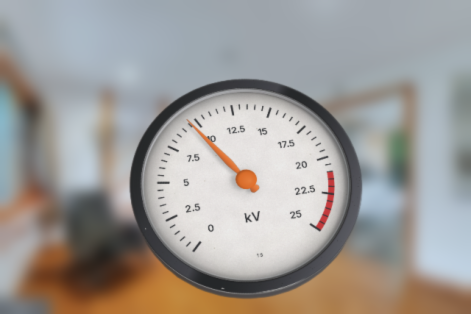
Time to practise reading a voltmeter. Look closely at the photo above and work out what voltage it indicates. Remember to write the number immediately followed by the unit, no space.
9.5kV
